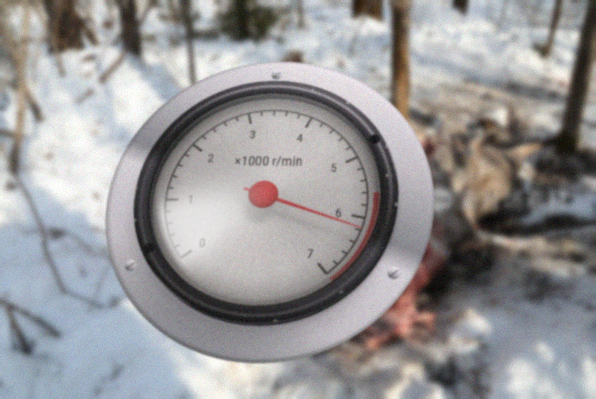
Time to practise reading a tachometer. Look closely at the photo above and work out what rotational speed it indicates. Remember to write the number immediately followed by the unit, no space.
6200rpm
